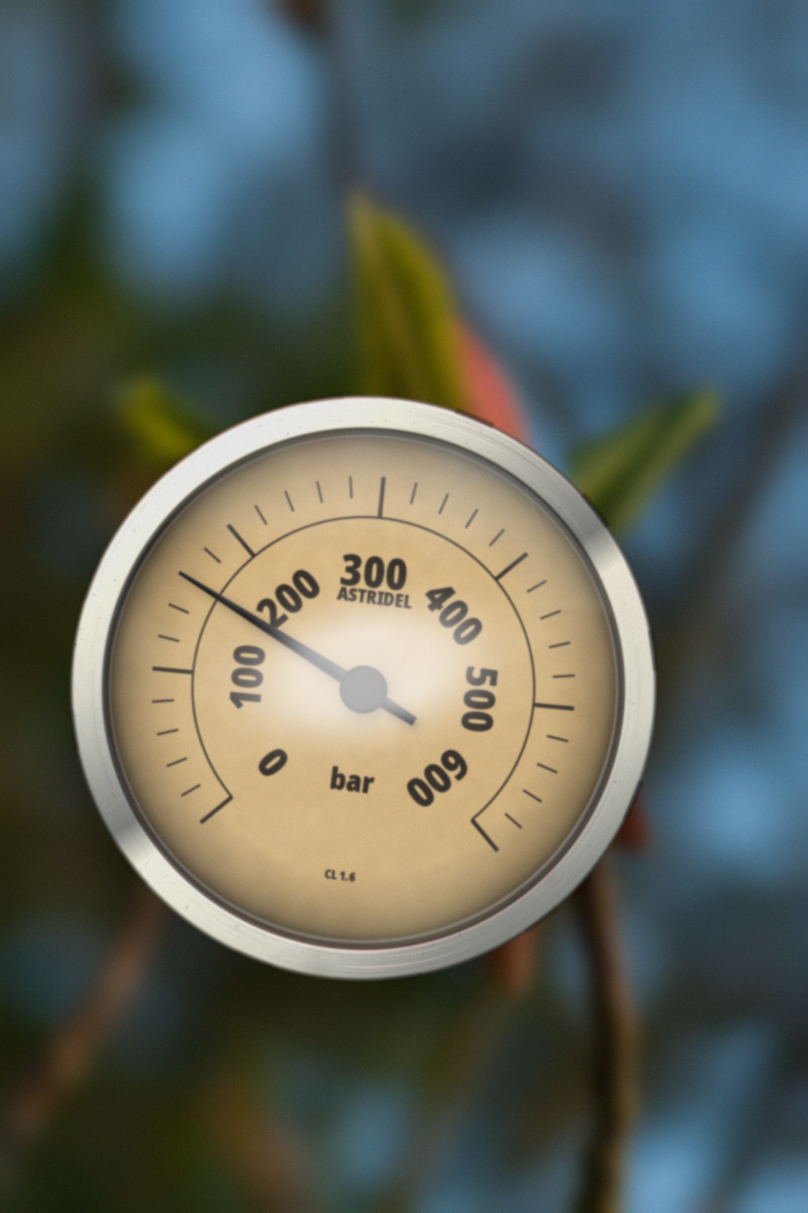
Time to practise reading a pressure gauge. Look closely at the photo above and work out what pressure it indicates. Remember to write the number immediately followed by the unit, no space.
160bar
